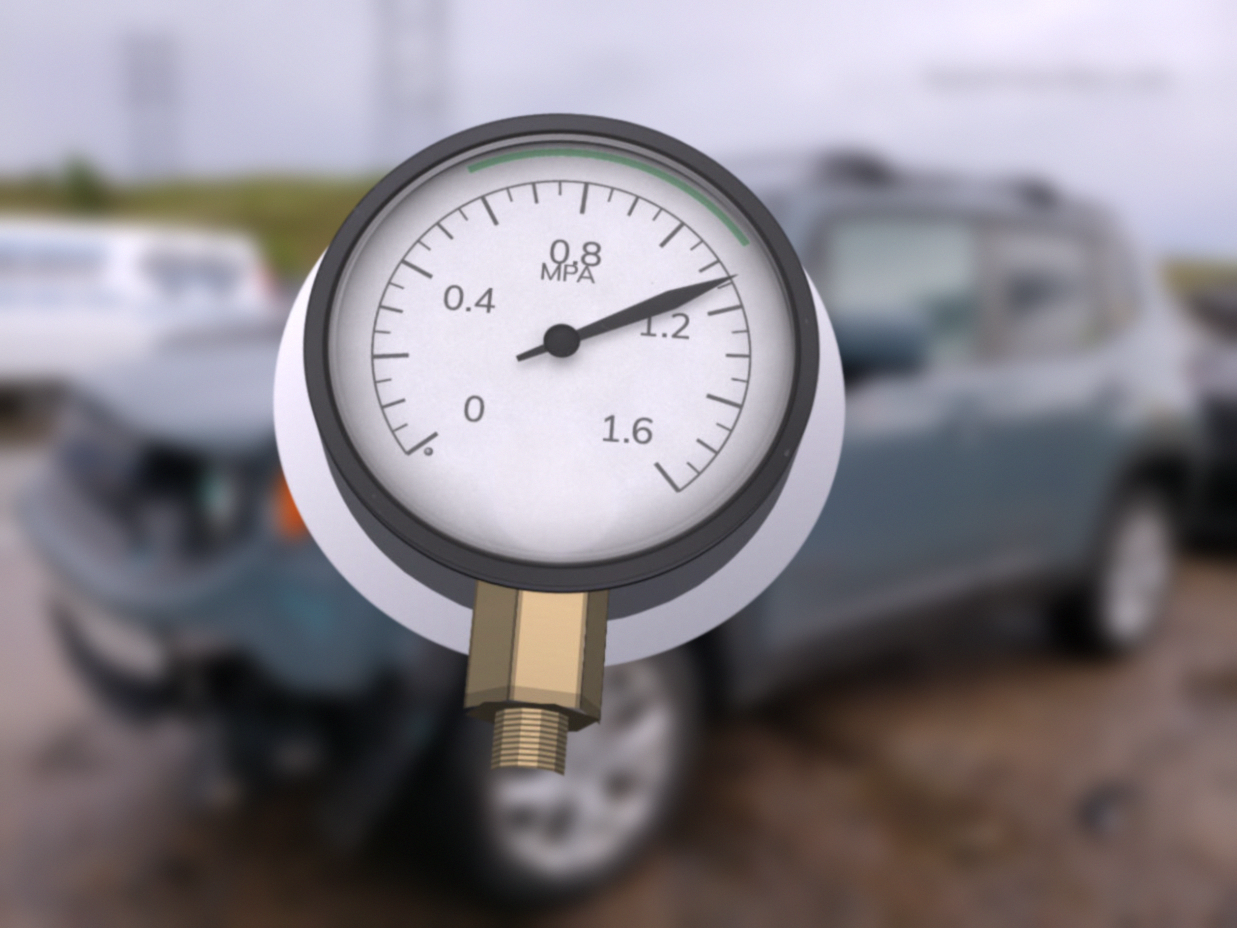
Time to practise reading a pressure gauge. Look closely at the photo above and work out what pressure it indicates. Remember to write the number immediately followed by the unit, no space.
1.15MPa
